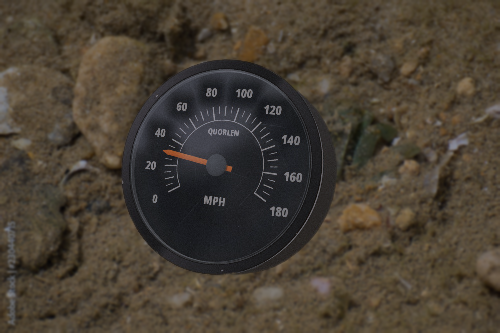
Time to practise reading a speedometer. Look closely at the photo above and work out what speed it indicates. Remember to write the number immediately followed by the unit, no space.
30mph
